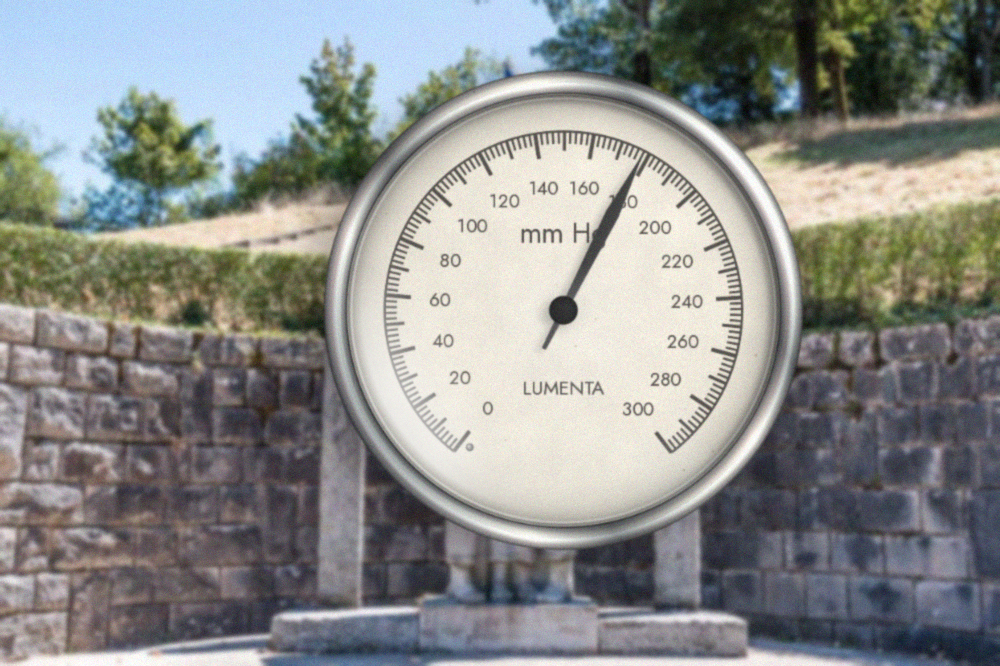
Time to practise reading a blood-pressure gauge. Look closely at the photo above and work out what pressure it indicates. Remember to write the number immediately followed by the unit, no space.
178mmHg
